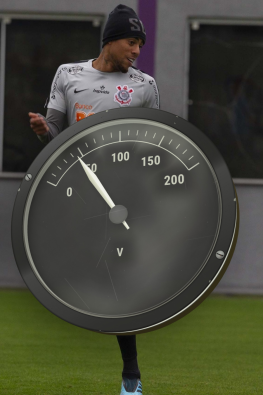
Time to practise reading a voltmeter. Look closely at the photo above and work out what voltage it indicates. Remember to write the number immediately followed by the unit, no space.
45V
